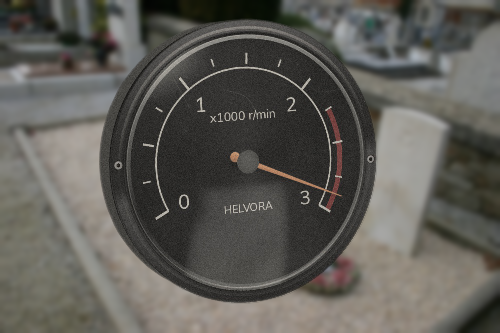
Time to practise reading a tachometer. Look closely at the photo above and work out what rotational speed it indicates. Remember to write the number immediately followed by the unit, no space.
2875rpm
